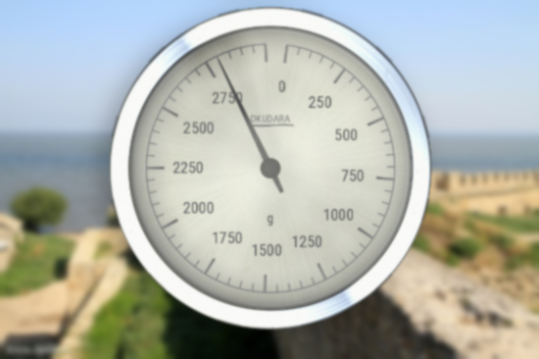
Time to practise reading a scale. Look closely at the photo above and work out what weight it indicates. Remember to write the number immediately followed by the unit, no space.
2800g
